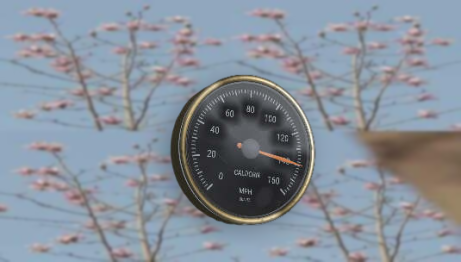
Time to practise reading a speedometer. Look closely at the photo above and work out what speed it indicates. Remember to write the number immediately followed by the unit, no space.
140mph
